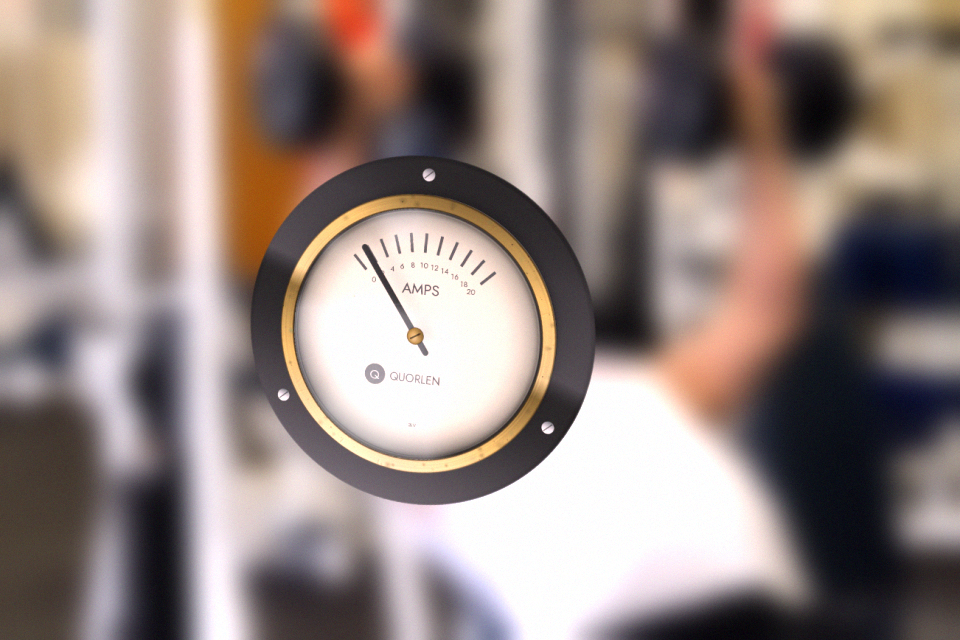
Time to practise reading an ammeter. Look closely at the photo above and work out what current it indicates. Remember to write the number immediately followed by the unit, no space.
2A
